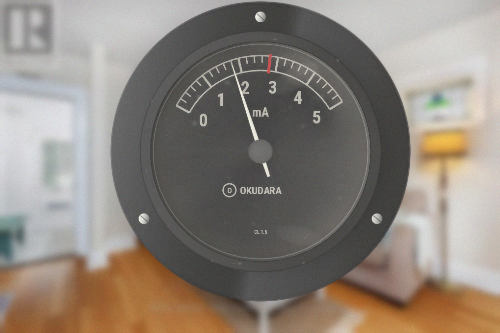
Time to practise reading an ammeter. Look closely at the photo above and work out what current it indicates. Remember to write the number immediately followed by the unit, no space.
1.8mA
